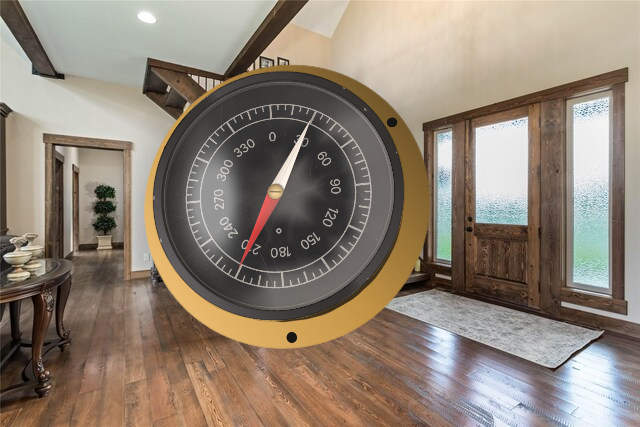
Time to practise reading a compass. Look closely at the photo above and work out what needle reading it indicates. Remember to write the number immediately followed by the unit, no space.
210°
